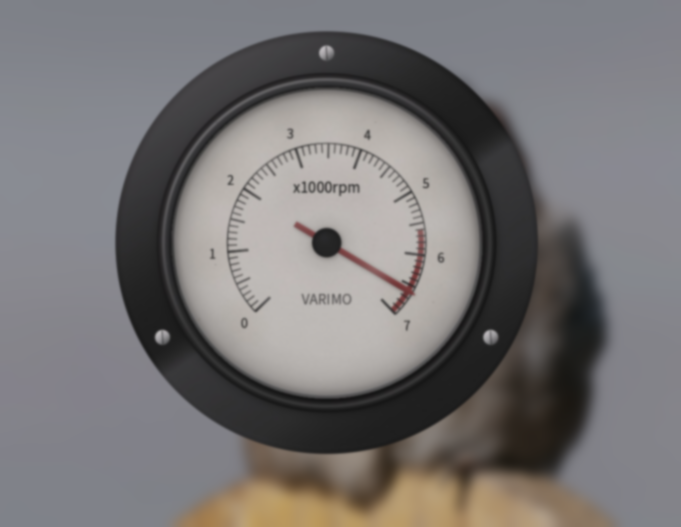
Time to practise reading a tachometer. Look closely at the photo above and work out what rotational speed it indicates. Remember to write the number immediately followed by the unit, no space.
6600rpm
